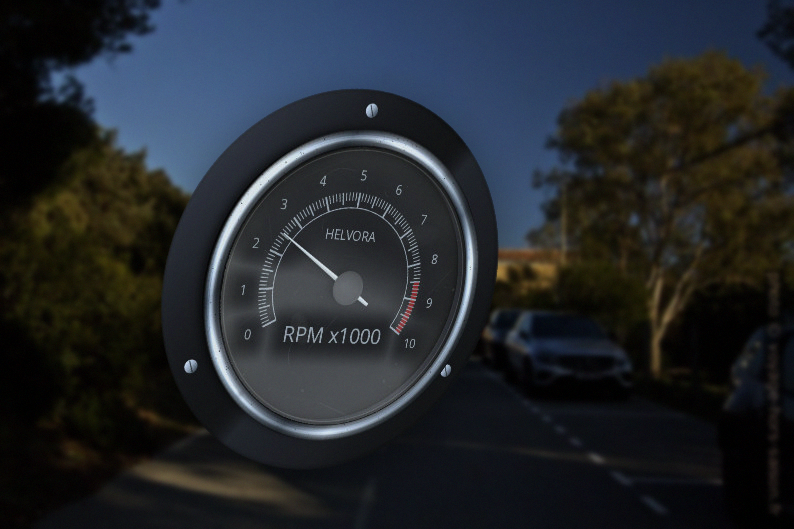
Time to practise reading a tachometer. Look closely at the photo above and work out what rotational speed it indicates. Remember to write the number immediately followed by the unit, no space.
2500rpm
